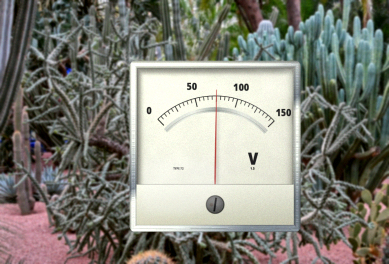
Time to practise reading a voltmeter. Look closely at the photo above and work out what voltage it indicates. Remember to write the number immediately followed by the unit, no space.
75V
